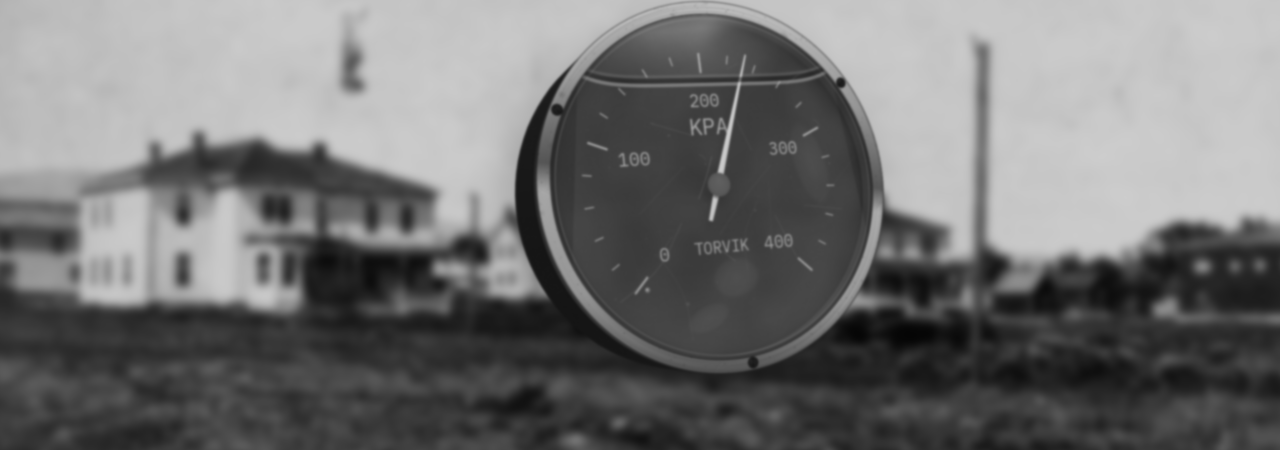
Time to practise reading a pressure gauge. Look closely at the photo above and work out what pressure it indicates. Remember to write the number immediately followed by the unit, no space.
230kPa
